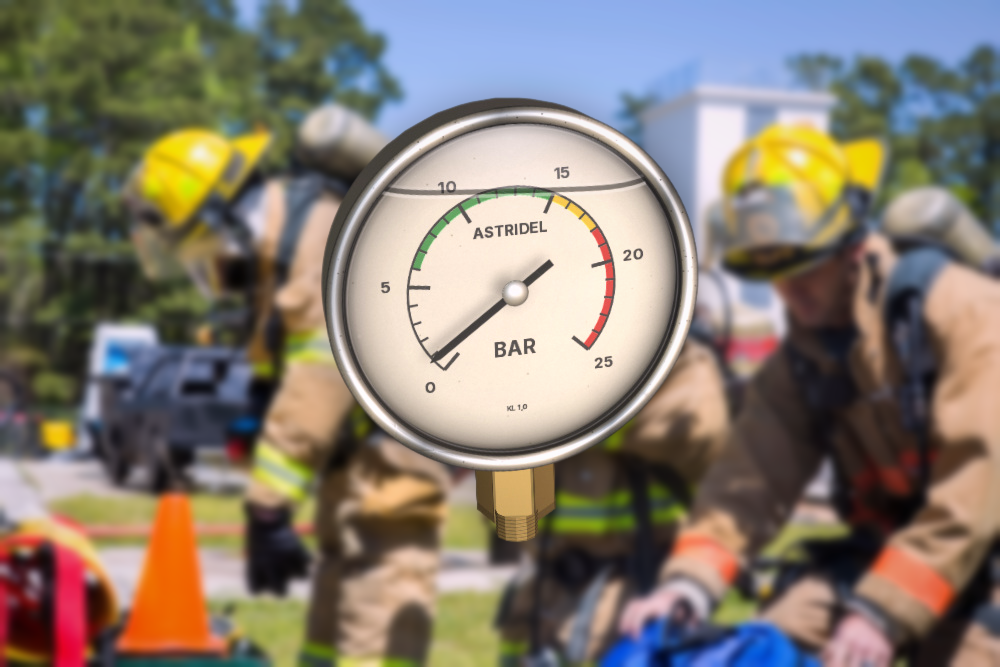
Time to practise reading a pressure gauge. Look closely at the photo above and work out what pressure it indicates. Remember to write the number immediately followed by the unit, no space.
1bar
